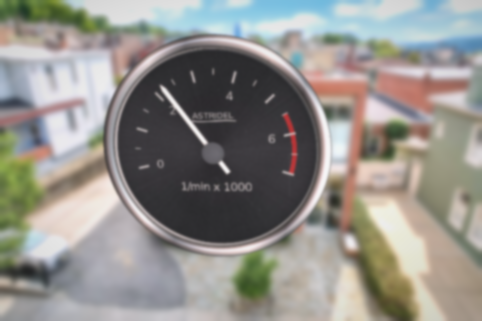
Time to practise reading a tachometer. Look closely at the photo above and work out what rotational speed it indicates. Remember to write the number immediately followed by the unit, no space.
2250rpm
